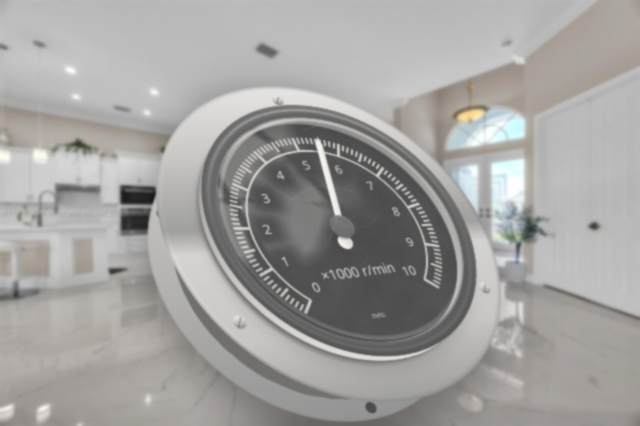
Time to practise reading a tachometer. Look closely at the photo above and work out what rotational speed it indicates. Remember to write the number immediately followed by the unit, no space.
5500rpm
